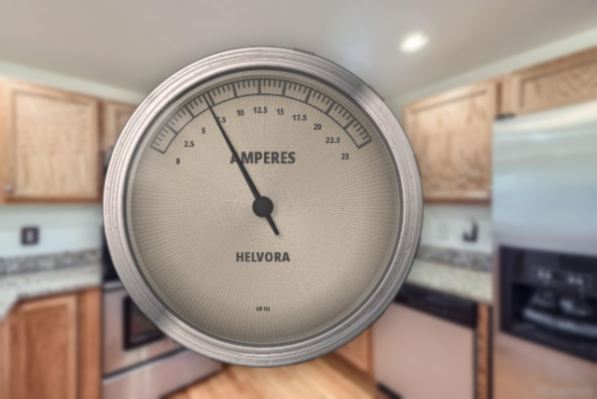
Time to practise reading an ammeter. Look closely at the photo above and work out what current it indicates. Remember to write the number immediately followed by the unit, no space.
7A
